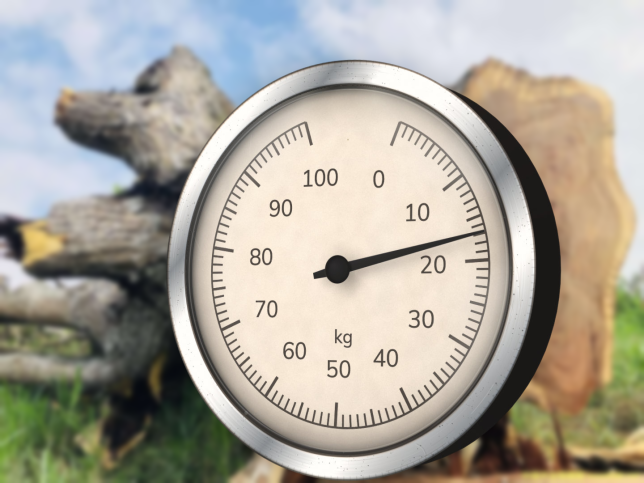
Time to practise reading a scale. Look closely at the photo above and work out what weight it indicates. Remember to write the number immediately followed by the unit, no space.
17kg
